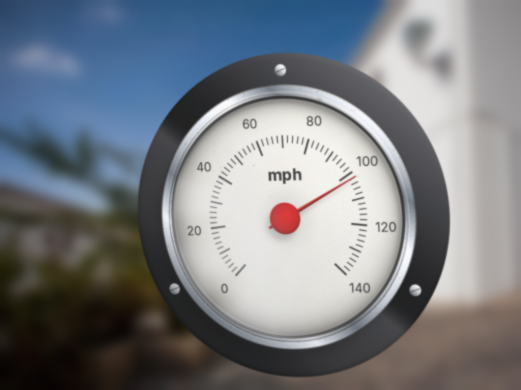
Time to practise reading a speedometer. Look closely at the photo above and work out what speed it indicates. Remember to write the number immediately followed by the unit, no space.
102mph
